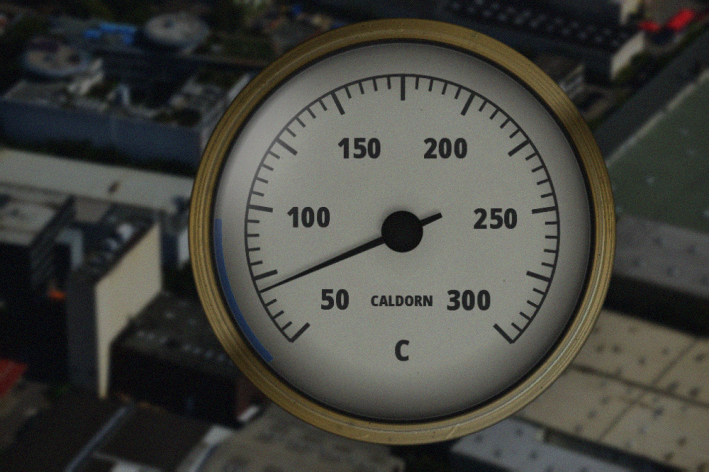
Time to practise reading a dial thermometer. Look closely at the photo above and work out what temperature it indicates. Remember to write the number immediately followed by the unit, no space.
70°C
